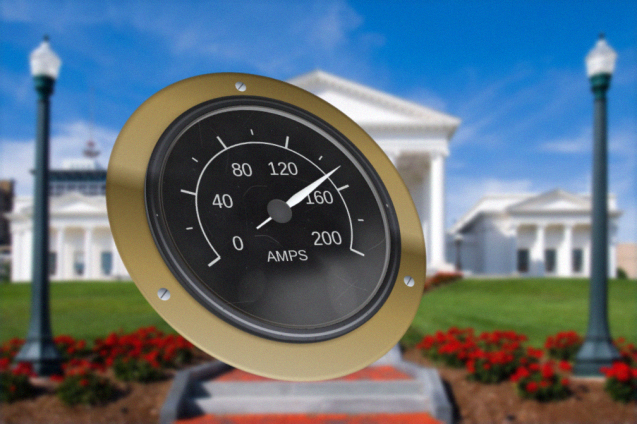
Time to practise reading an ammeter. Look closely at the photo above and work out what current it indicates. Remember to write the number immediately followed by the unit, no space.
150A
